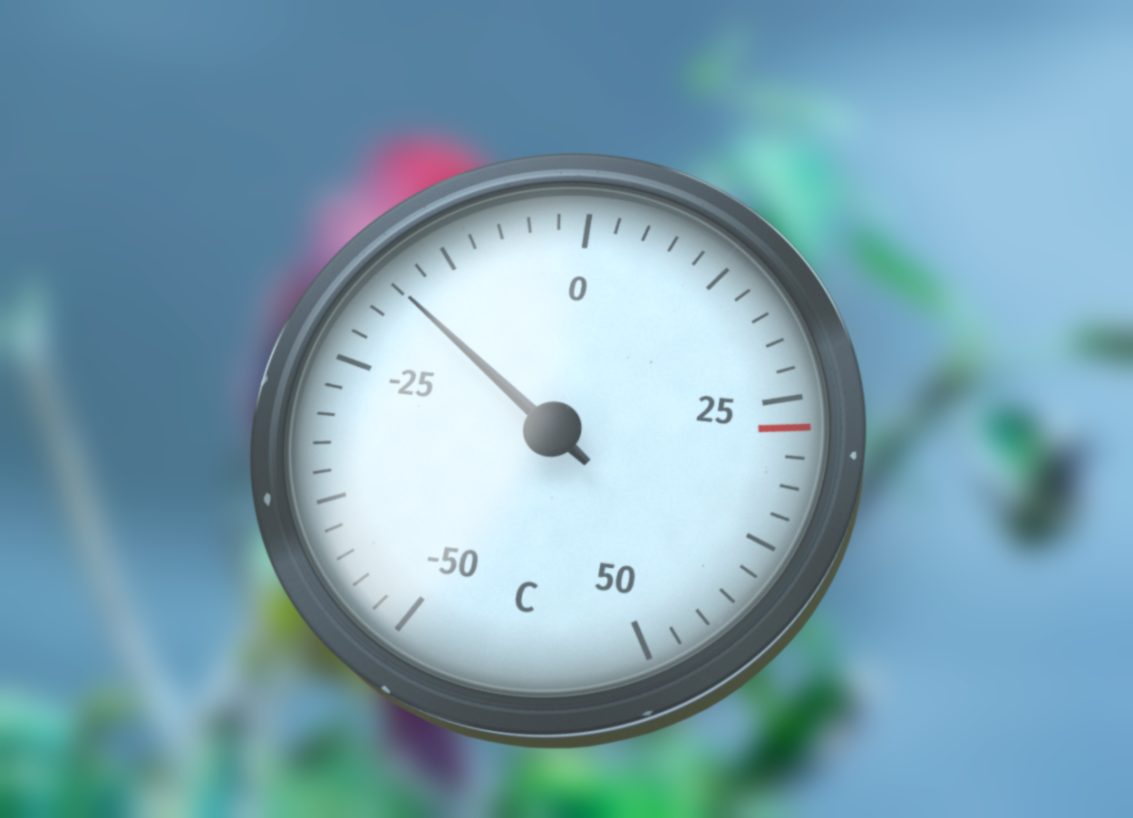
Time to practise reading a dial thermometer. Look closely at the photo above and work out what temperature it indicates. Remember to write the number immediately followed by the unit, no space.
-17.5°C
